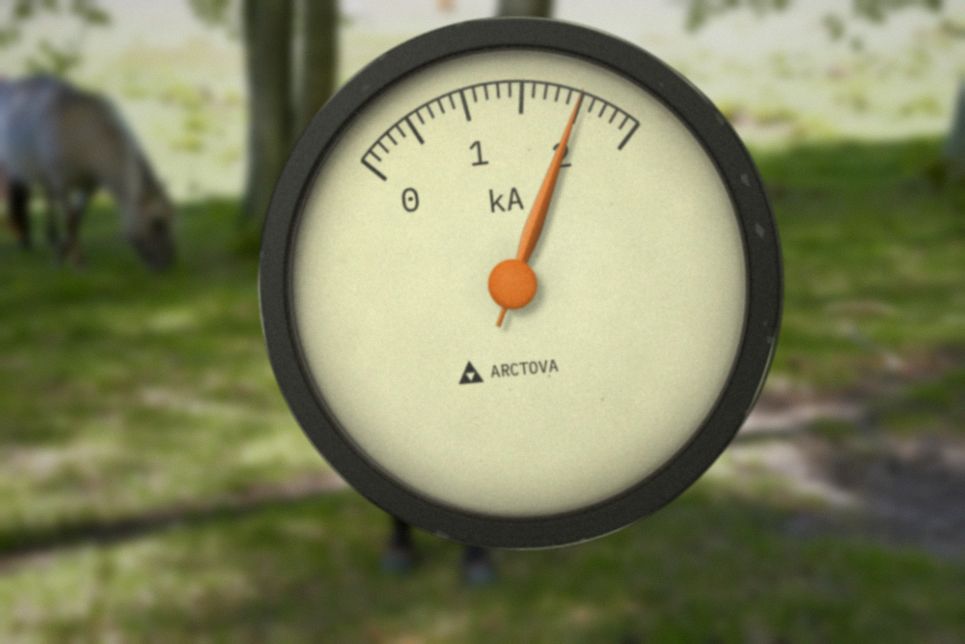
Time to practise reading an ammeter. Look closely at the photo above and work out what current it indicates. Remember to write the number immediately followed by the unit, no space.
2kA
